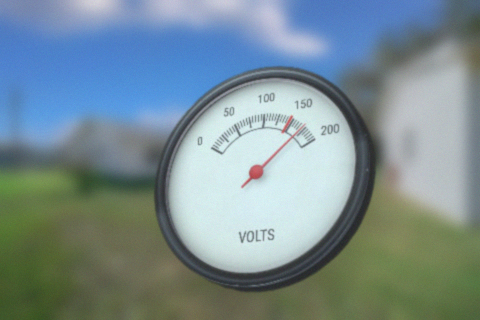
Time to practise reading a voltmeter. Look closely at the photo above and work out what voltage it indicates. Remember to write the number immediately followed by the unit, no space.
175V
